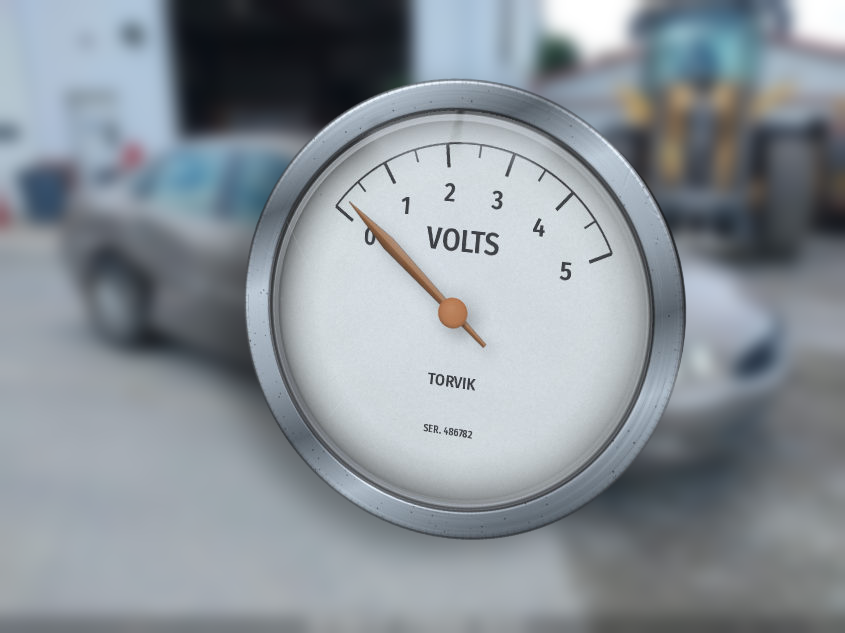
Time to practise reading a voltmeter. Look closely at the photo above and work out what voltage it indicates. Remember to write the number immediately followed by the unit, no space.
0.25V
